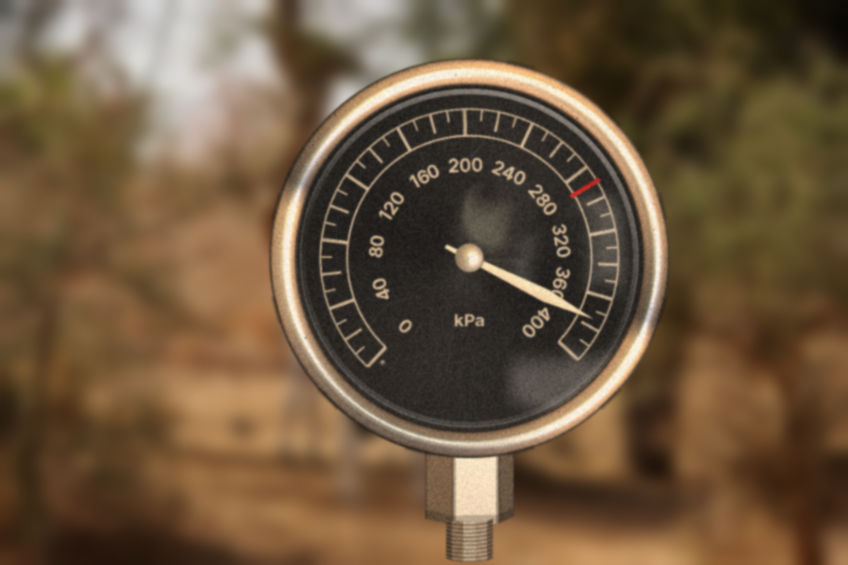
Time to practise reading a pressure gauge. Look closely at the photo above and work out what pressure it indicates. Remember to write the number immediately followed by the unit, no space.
375kPa
